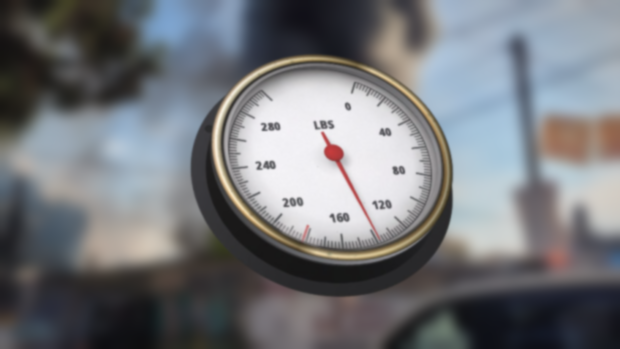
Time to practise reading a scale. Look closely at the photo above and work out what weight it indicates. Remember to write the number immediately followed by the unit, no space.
140lb
